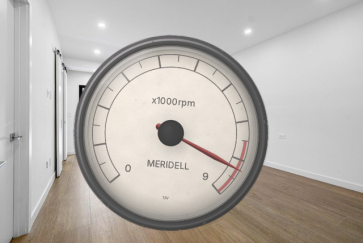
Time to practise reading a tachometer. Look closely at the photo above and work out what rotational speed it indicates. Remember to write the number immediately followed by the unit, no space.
8250rpm
